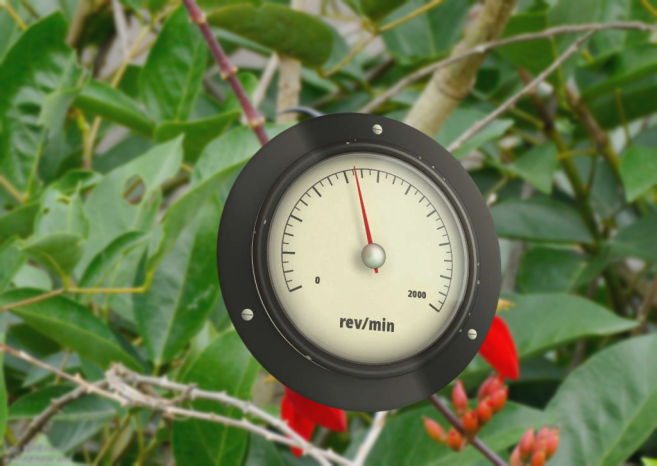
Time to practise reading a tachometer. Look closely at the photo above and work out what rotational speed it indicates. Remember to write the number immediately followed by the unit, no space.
850rpm
